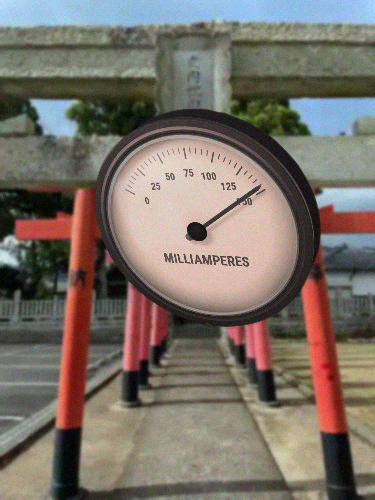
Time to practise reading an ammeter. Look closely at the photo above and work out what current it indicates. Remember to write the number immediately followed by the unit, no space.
145mA
